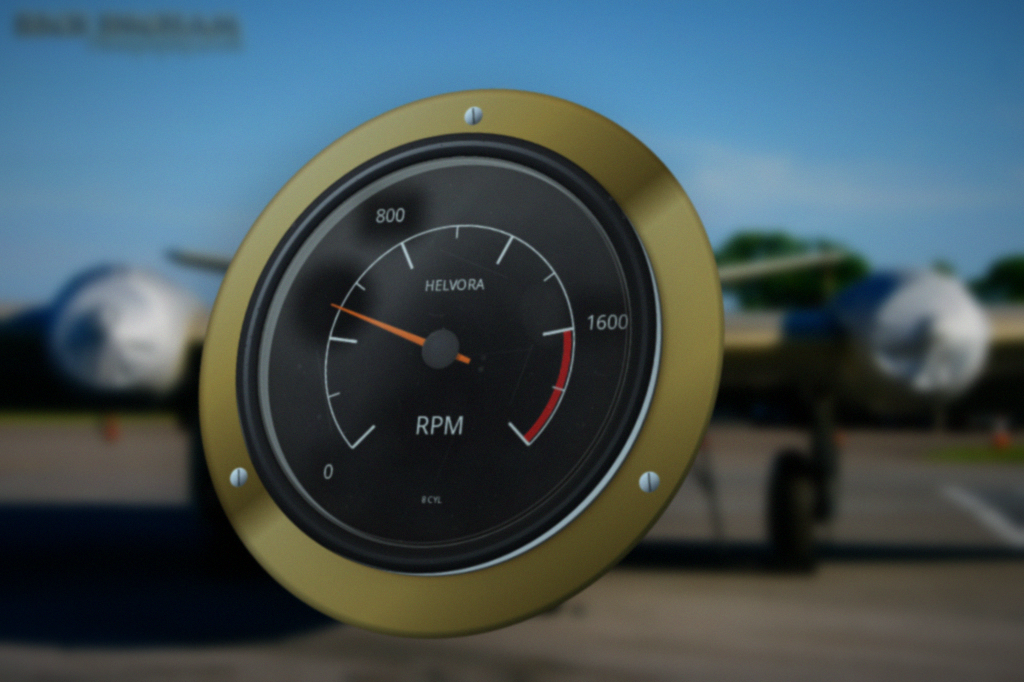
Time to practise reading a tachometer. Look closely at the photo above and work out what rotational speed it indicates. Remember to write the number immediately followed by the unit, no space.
500rpm
